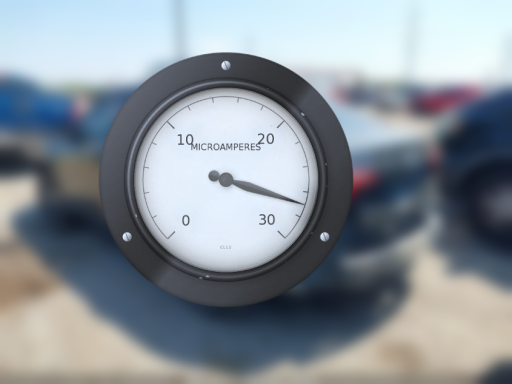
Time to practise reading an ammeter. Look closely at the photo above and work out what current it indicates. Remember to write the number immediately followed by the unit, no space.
27µA
